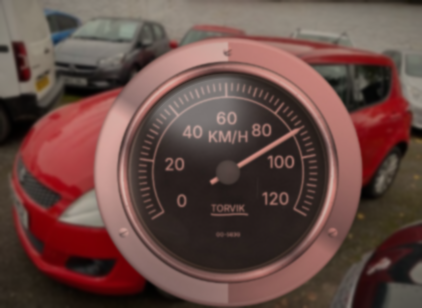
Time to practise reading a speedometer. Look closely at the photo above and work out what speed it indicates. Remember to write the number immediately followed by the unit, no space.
90km/h
